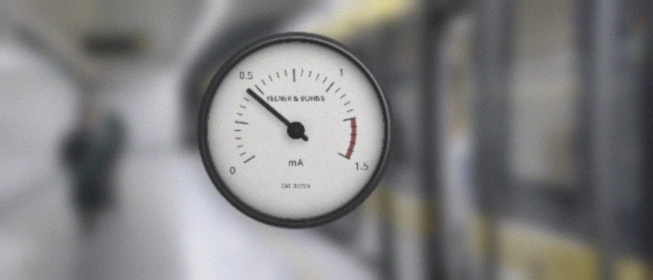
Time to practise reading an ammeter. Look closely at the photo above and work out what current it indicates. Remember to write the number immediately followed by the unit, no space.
0.45mA
